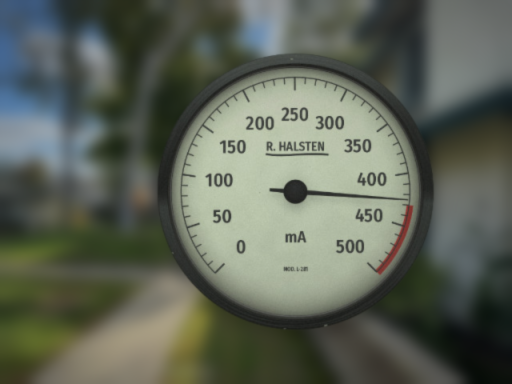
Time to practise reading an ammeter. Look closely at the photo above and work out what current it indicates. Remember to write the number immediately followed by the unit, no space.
425mA
